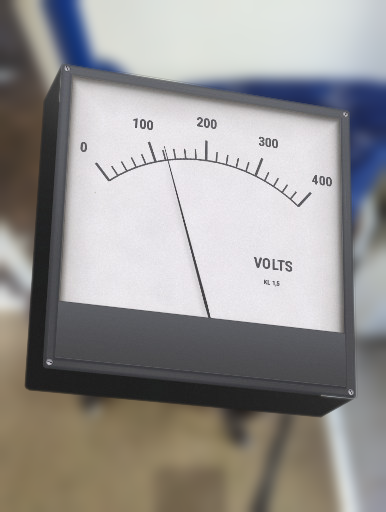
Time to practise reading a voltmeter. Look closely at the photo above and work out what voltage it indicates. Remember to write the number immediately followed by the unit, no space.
120V
